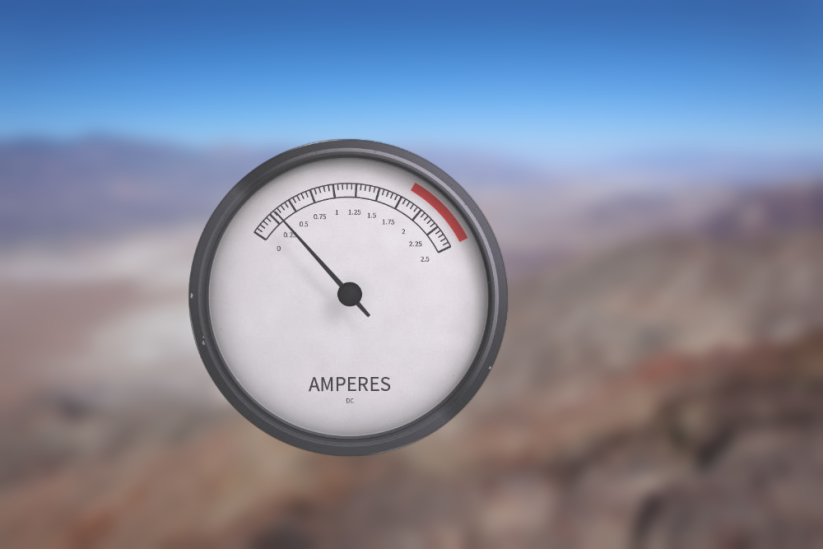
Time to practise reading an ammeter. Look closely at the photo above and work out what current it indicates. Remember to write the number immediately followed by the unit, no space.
0.3A
